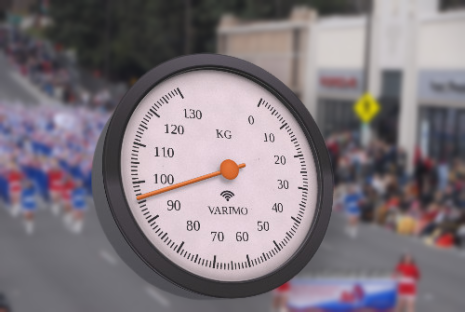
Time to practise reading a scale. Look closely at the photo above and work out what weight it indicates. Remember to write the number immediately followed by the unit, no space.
96kg
